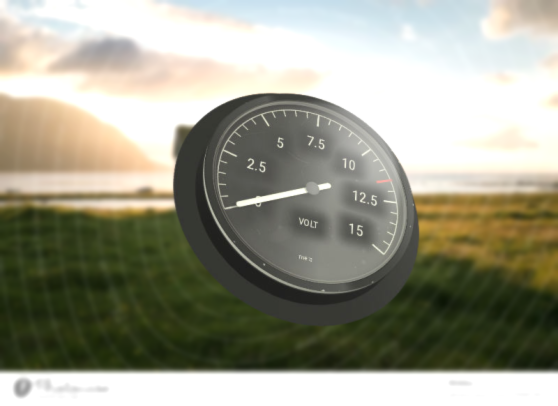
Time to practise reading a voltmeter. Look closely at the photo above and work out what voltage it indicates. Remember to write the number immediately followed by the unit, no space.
0V
